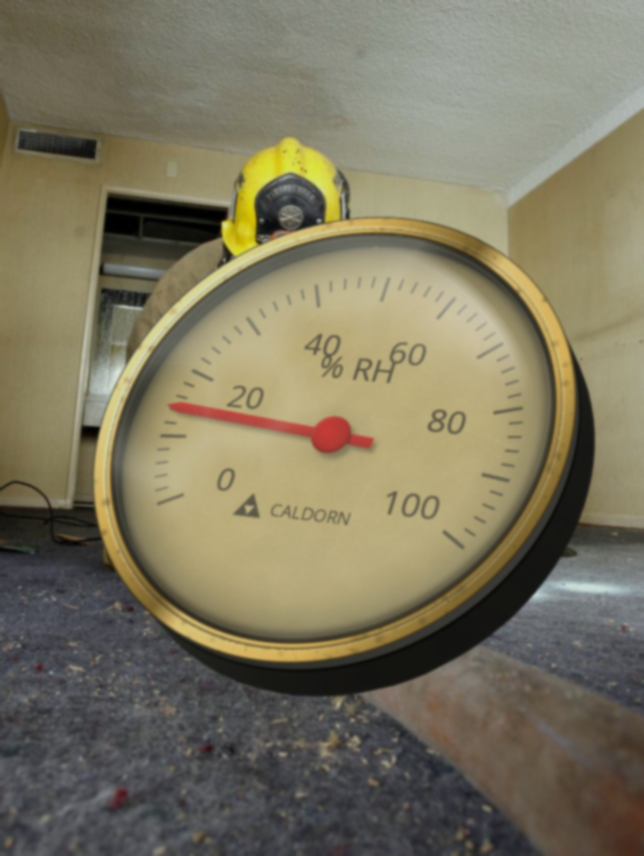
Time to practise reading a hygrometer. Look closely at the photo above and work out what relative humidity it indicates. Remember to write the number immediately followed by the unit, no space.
14%
